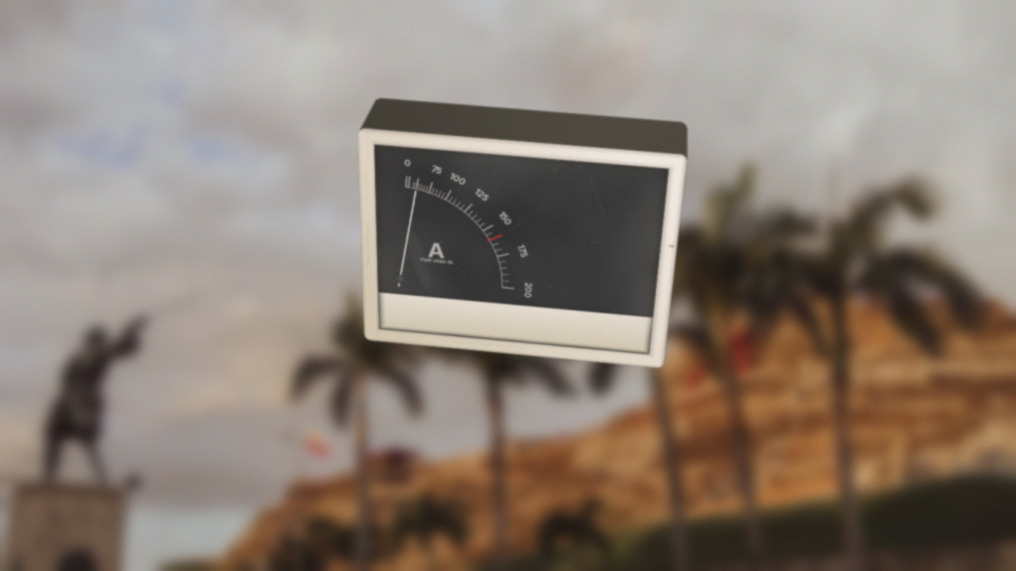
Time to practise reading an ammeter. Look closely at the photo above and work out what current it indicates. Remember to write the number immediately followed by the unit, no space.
50A
